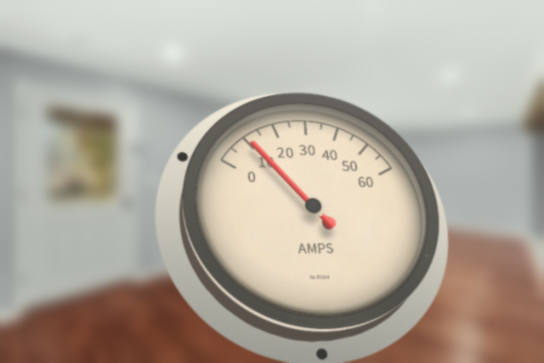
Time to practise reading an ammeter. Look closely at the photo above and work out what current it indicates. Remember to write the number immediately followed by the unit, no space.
10A
